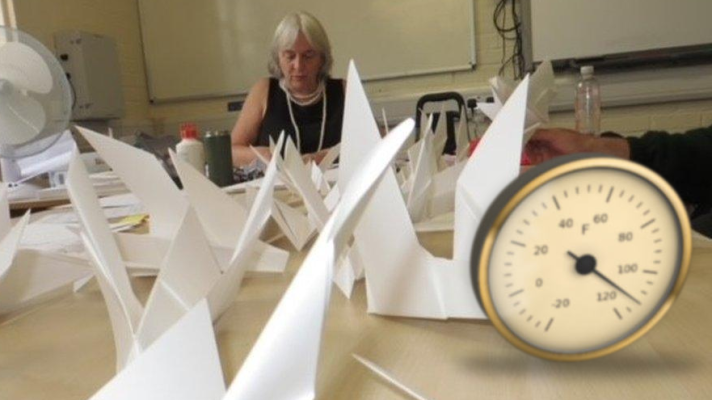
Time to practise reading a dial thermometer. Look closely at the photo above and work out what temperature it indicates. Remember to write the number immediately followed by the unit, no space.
112°F
